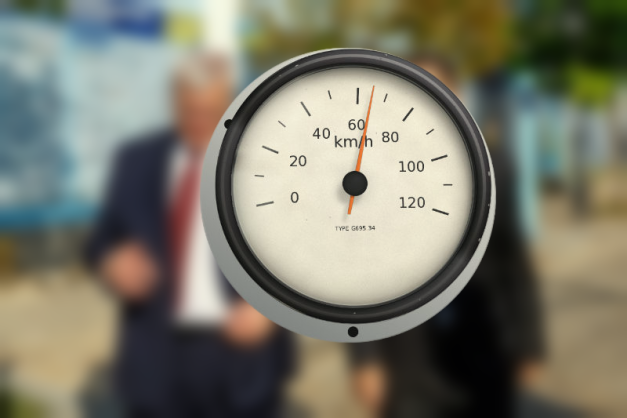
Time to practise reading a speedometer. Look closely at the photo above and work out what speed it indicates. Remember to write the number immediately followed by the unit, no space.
65km/h
